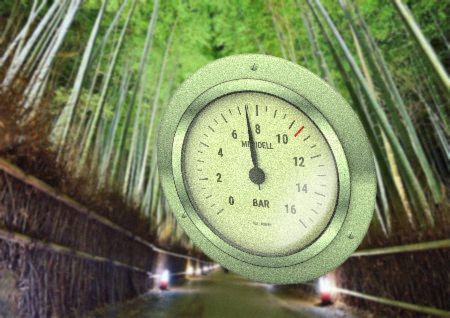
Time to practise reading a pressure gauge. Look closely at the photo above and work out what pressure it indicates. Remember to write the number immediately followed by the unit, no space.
7.5bar
